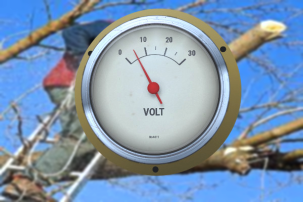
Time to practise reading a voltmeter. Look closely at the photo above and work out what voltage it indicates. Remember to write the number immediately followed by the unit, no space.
5V
